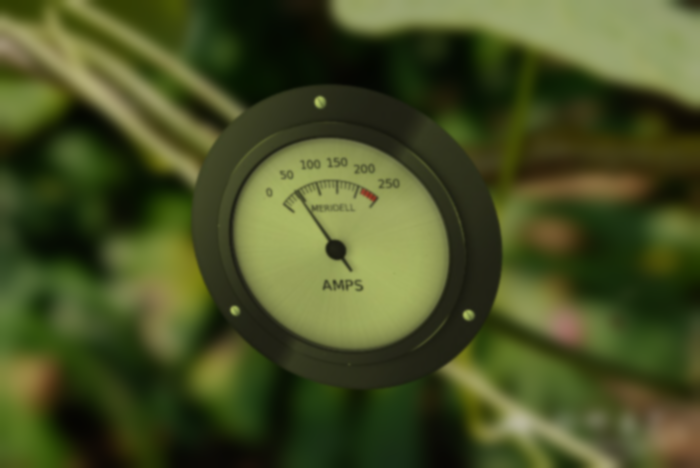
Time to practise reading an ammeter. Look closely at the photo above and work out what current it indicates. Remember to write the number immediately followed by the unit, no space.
50A
